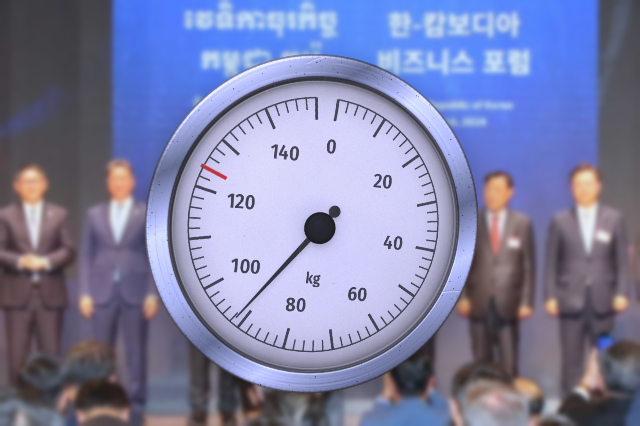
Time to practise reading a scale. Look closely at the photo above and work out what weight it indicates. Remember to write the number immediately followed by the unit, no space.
92kg
